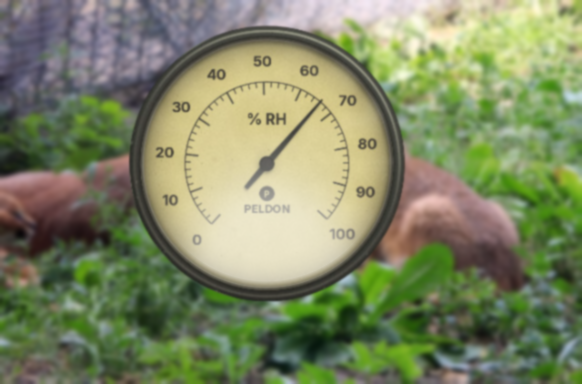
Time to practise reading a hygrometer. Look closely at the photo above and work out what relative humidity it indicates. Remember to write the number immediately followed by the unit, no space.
66%
